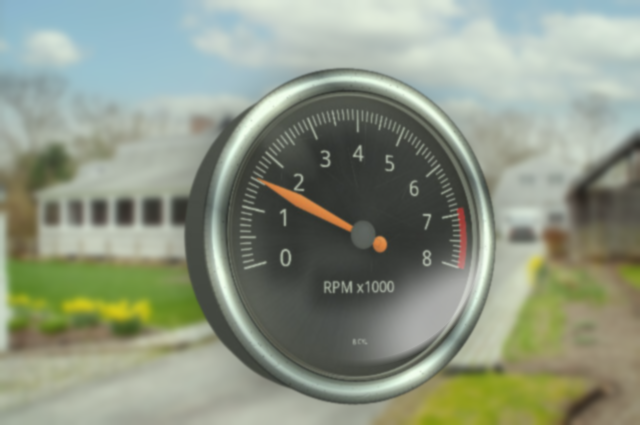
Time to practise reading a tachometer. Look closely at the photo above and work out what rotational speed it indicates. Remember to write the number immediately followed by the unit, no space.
1500rpm
